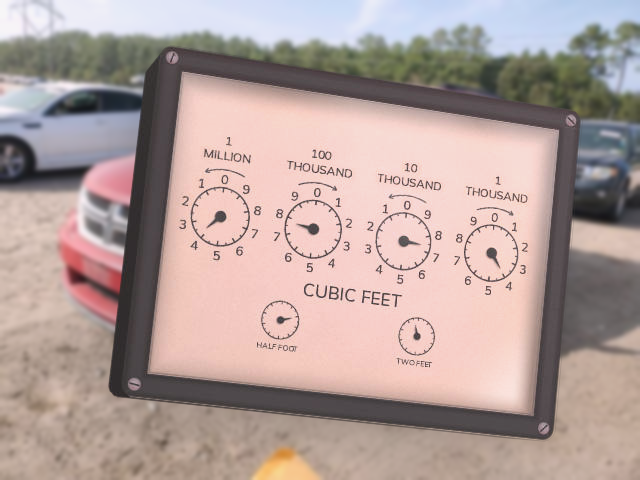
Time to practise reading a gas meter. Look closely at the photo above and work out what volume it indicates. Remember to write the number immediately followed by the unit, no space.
377400ft³
